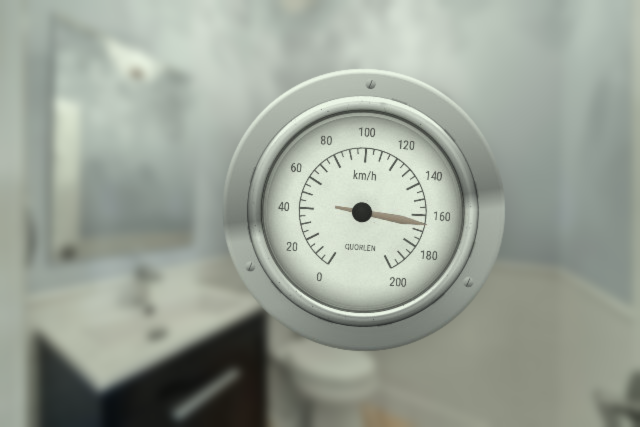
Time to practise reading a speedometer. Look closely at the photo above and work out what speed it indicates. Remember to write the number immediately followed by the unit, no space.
165km/h
